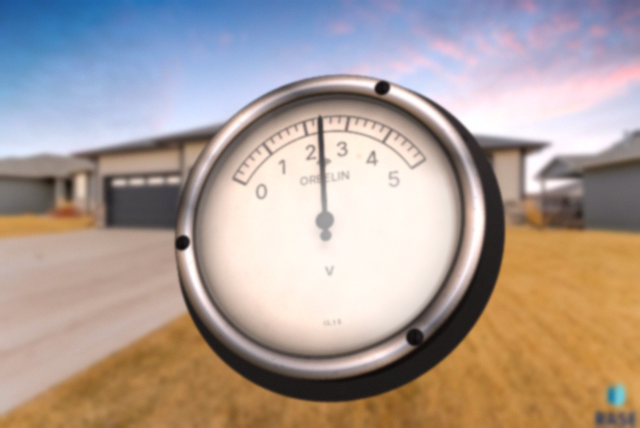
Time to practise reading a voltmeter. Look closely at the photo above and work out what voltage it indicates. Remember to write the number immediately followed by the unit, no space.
2.4V
